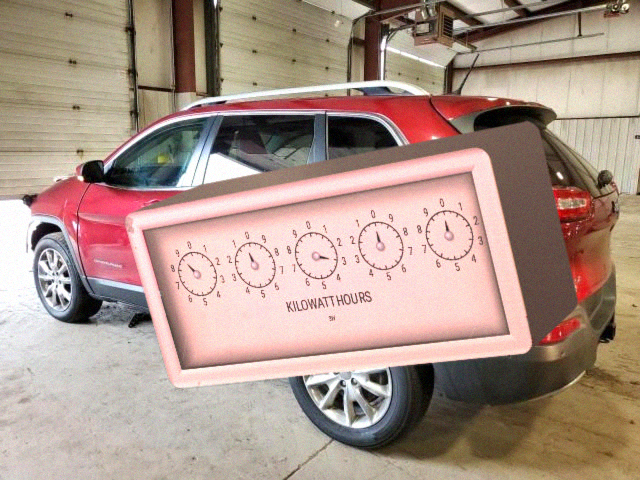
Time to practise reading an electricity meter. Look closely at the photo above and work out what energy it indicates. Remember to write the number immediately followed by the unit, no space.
90300kWh
